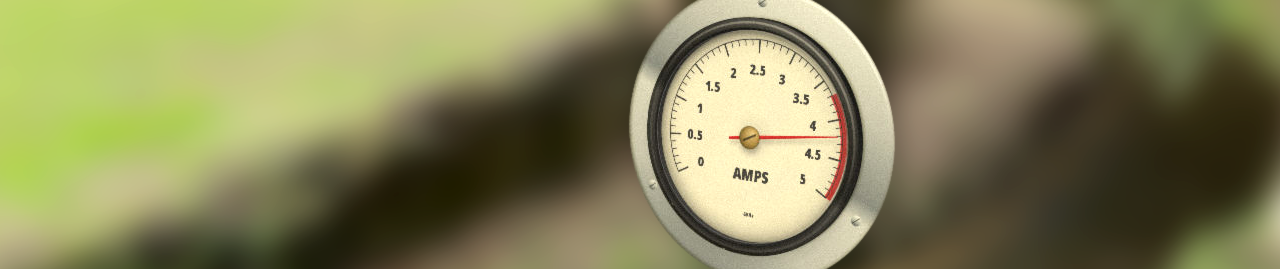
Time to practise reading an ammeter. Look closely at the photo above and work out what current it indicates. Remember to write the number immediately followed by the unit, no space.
4.2A
